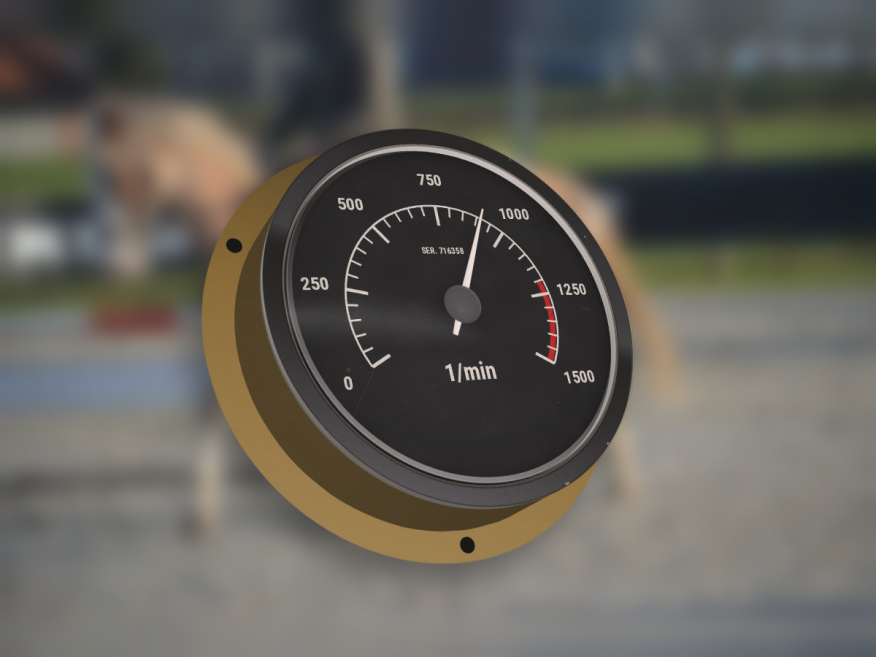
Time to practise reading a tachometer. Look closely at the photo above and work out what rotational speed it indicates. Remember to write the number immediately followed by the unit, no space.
900rpm
